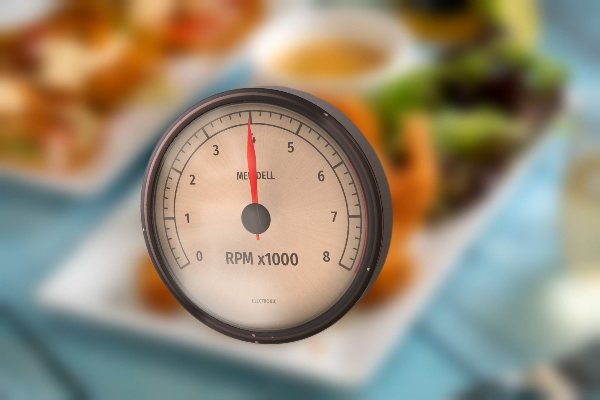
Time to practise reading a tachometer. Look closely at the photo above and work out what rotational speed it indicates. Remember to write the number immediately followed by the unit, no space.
4000rpm
